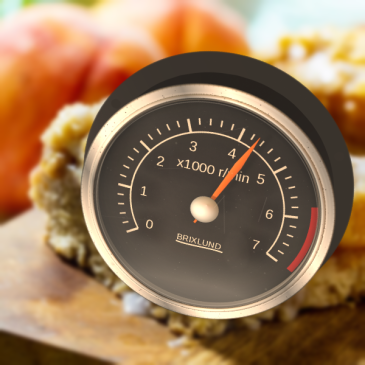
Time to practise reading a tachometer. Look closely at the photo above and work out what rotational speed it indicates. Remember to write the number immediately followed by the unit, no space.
4300rpm
